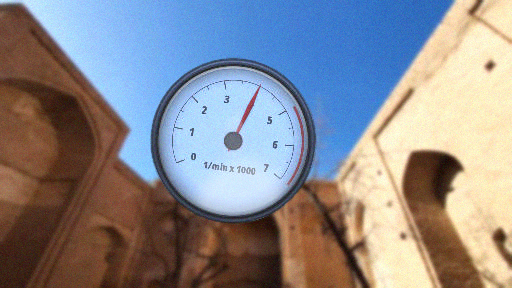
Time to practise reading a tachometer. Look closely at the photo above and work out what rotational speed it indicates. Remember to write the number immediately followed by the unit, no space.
4000rpm
